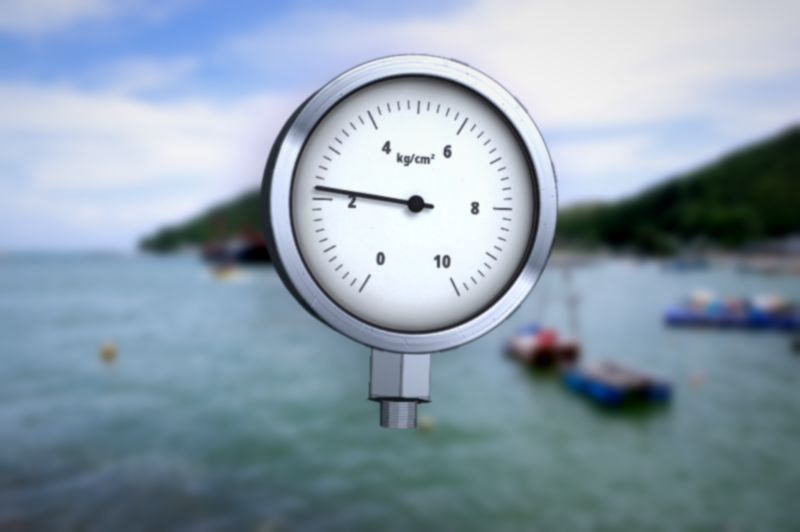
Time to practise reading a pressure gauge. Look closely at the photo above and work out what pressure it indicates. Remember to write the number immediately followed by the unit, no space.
2.2kg/cm²
